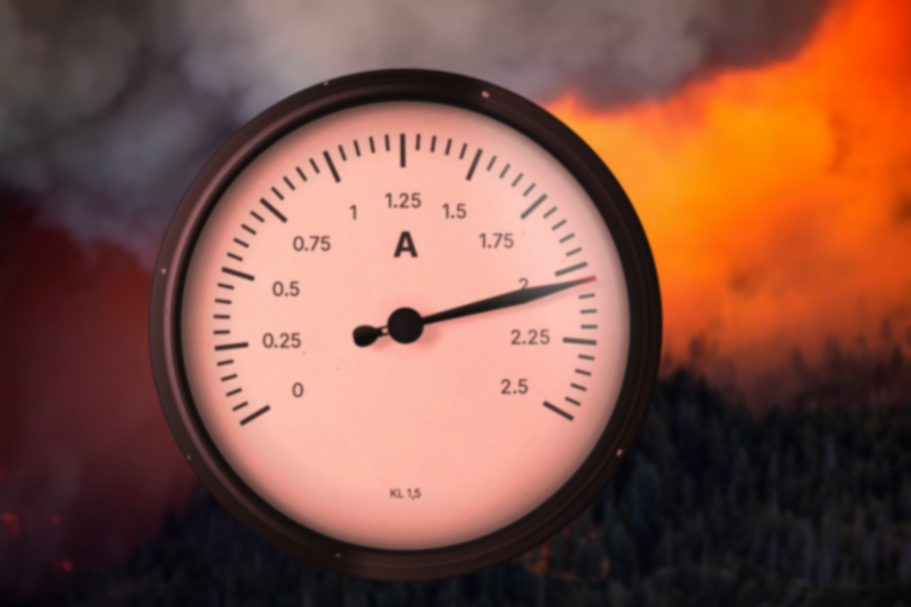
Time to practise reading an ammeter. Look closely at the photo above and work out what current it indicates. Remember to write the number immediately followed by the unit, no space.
2.05A
